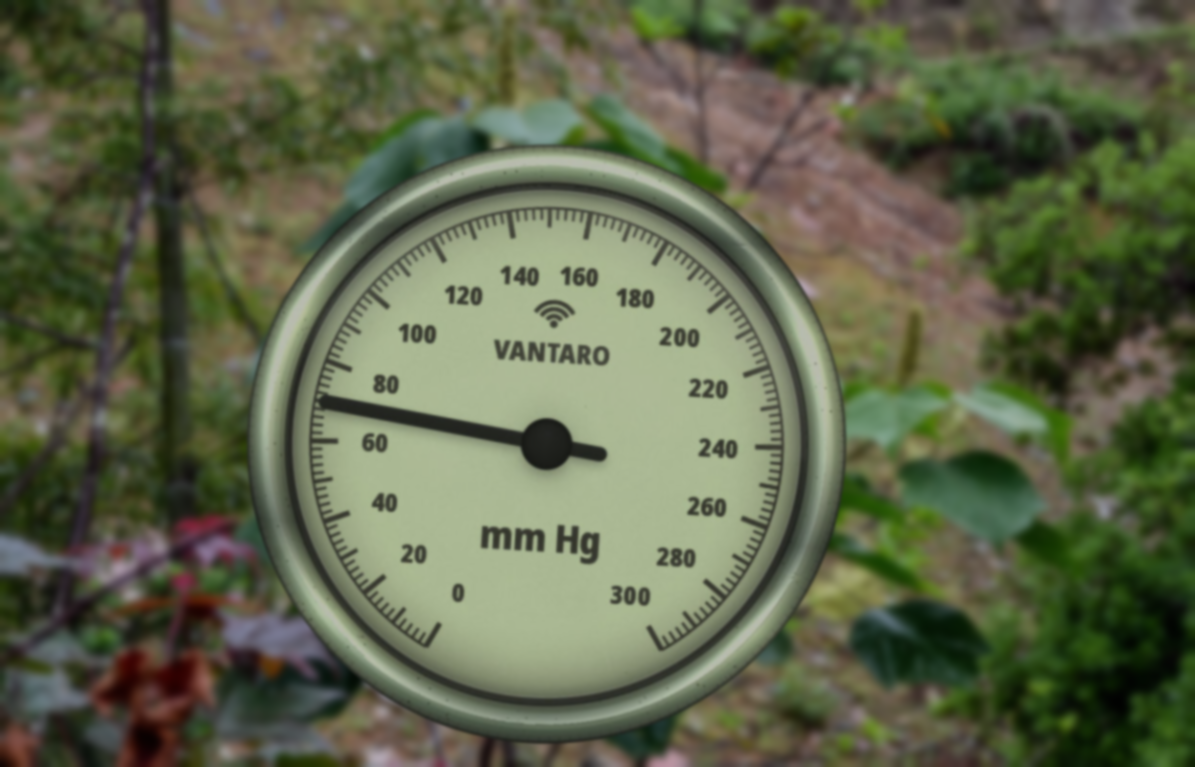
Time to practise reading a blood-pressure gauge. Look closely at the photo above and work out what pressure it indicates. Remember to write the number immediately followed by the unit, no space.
70mmHg
